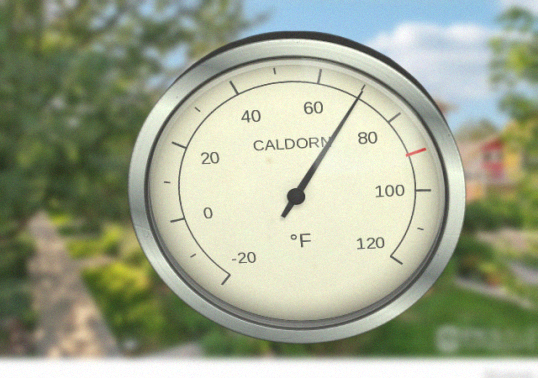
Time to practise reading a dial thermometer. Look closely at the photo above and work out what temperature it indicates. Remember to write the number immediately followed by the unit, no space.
70°F
